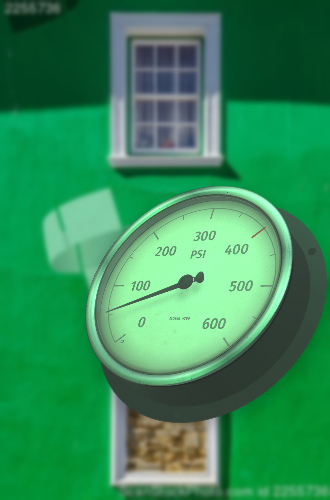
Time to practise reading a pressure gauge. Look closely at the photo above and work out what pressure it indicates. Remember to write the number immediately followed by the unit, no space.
50psi
